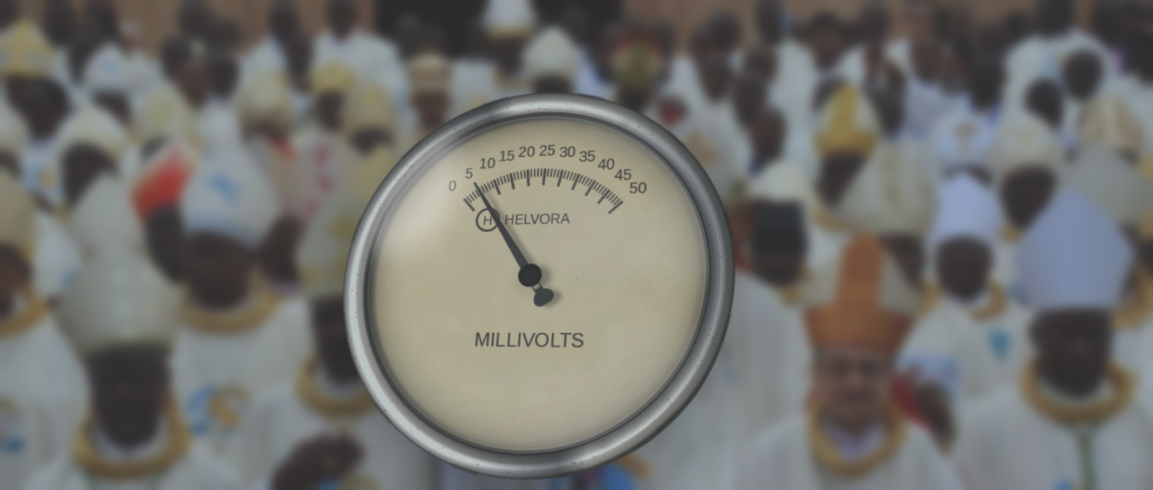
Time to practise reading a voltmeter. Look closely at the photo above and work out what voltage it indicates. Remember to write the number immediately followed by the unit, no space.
5mV
